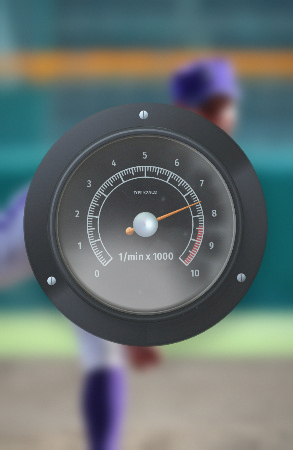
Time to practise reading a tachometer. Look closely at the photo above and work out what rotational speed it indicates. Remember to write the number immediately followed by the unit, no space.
7500rpm
